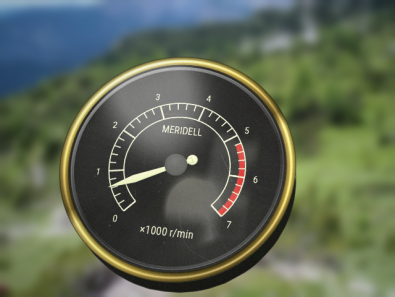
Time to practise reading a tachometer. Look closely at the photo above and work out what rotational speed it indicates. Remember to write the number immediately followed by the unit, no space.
600rpm
